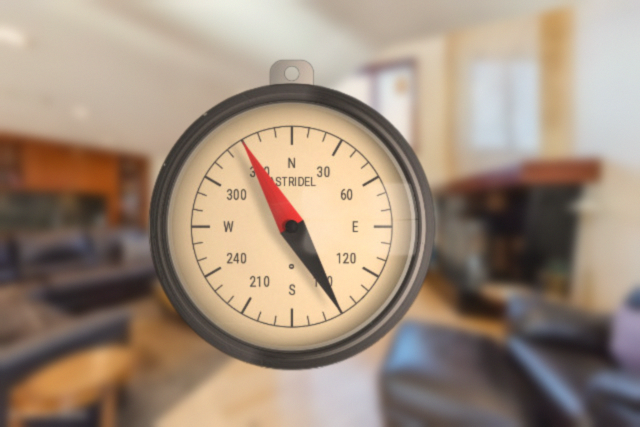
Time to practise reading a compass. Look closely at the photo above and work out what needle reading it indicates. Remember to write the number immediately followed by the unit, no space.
330°
